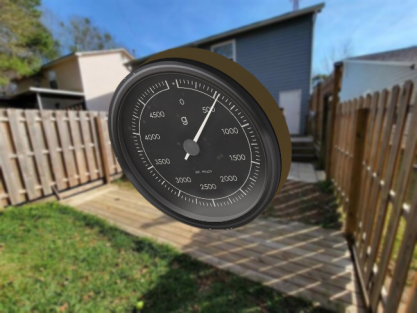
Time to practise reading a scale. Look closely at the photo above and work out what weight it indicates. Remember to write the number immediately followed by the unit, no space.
550g
